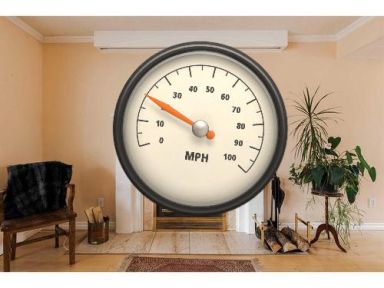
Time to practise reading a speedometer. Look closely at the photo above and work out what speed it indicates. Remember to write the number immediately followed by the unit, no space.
20mph
